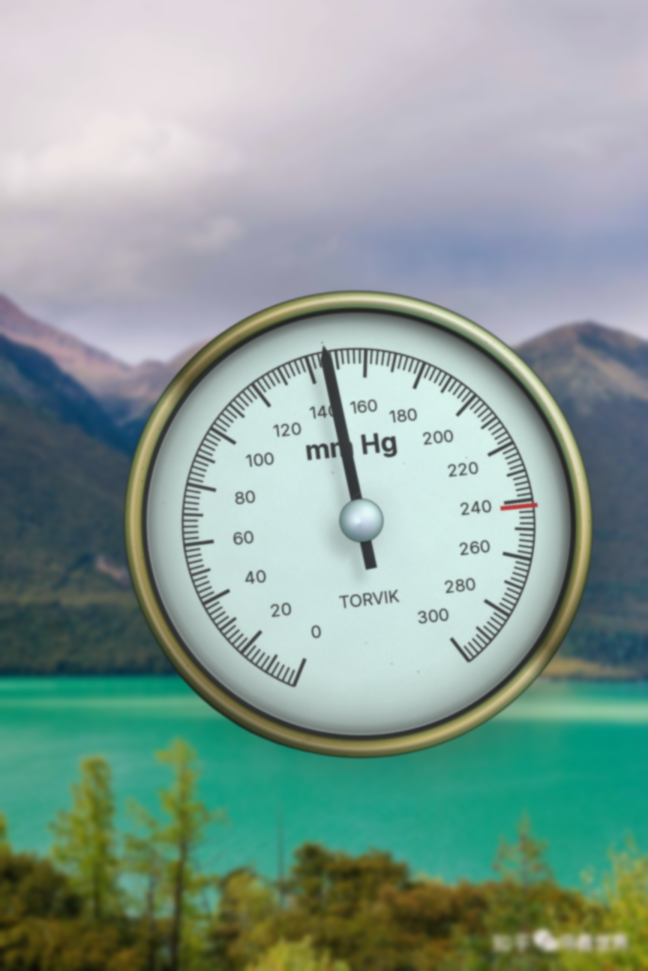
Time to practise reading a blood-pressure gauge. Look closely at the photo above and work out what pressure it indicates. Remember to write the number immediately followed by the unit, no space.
146mmHg
